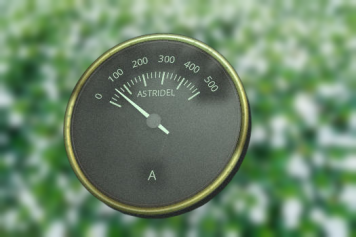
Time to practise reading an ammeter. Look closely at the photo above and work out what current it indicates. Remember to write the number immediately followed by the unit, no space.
60A
